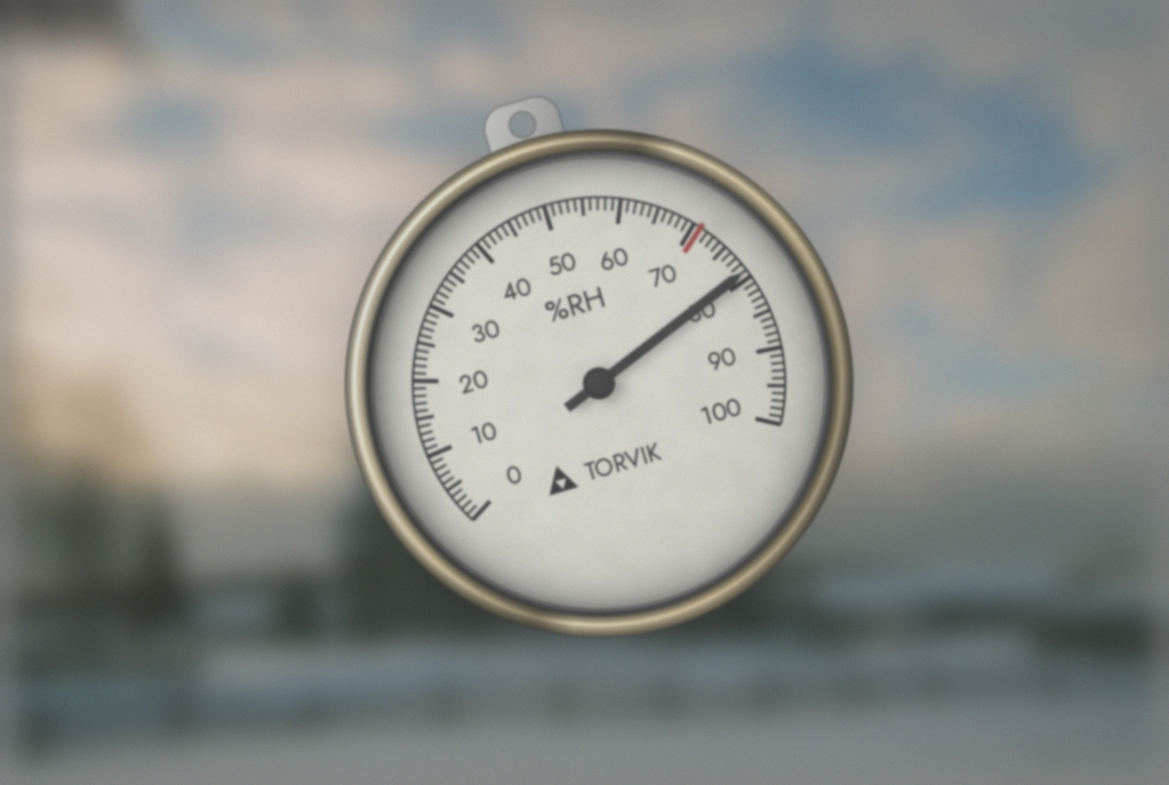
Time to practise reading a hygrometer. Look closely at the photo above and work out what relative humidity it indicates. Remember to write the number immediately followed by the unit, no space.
79%
